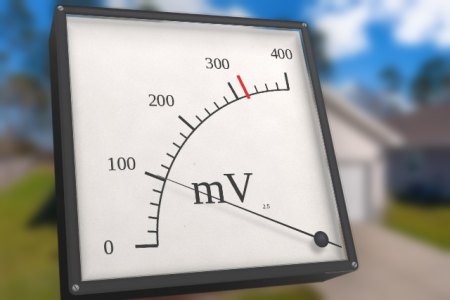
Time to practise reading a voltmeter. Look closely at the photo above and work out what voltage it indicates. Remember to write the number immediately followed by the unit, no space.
100mV
